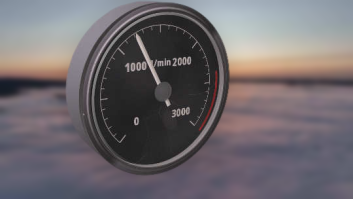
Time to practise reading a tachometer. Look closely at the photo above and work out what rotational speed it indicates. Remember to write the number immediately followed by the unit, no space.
1200rpm
